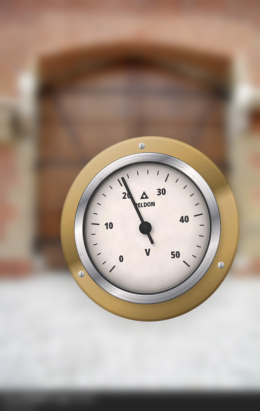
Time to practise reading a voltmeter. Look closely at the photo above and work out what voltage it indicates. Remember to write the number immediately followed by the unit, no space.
21V
